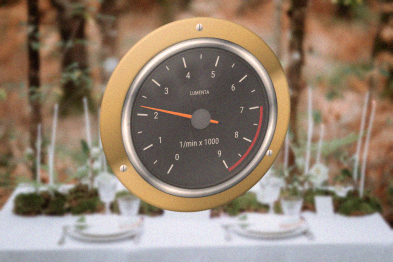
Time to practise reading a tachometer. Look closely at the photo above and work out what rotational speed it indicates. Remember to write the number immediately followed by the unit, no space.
2250rpm
